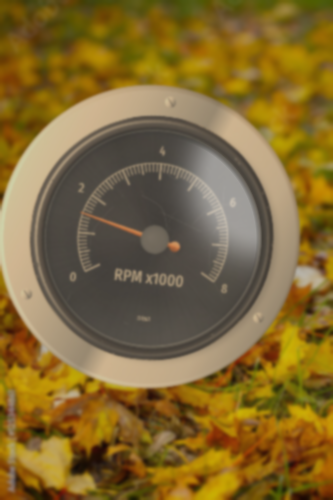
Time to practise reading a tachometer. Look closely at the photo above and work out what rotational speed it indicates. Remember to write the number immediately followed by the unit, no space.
1500rpm
